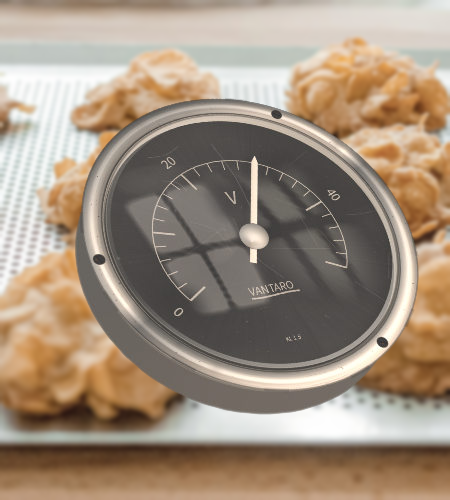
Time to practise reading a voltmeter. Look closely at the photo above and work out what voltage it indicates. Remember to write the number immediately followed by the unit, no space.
30V
